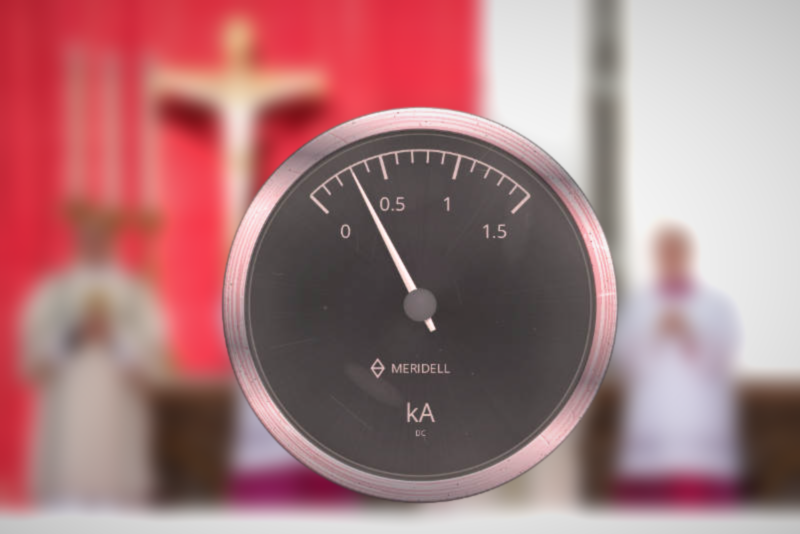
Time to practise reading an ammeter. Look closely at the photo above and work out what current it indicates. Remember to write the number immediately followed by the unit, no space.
0.3kA
